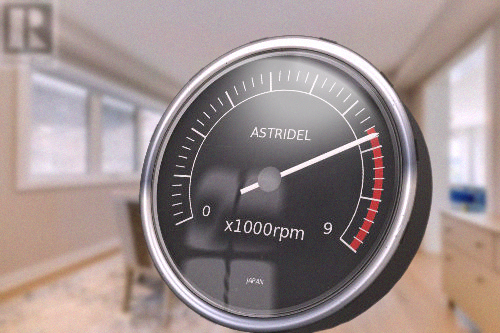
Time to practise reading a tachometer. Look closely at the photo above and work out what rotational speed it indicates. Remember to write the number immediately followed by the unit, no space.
6800rpm
